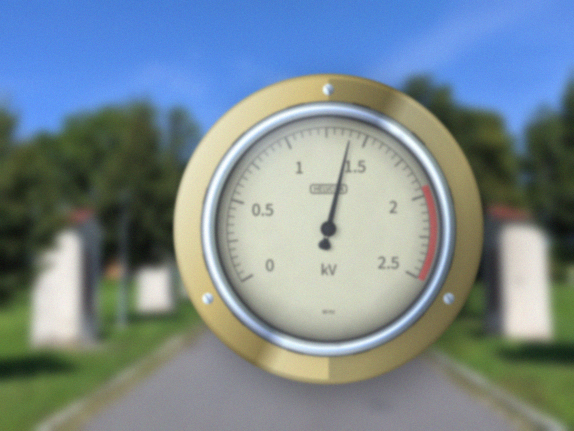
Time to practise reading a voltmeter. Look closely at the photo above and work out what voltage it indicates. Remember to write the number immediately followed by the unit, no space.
1.4kV
